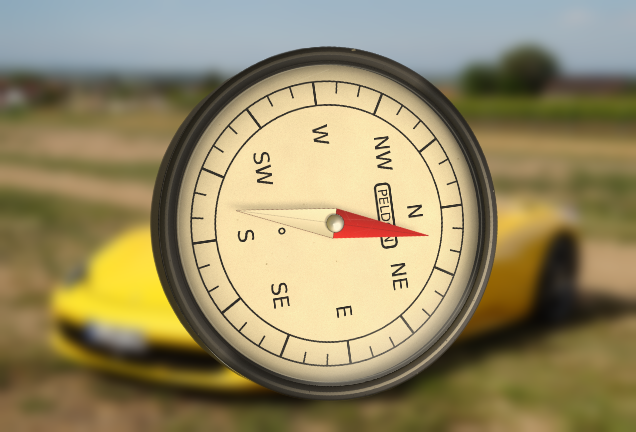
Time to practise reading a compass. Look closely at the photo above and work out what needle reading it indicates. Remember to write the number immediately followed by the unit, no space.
15°
